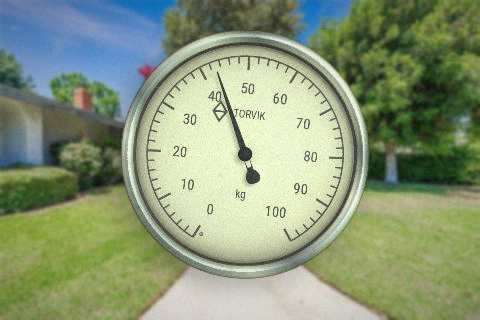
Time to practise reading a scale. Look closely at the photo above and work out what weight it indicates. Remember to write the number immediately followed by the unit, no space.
43kg
